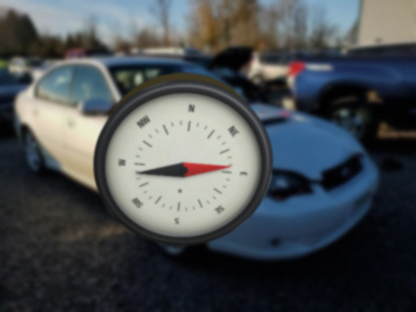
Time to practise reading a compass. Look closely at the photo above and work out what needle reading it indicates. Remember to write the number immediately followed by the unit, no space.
80°
